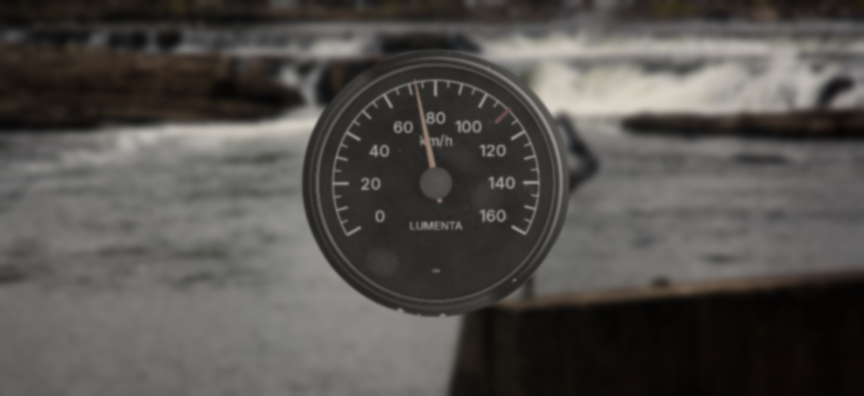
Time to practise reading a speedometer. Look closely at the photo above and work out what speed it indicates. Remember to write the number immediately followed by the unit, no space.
72.5km/h
